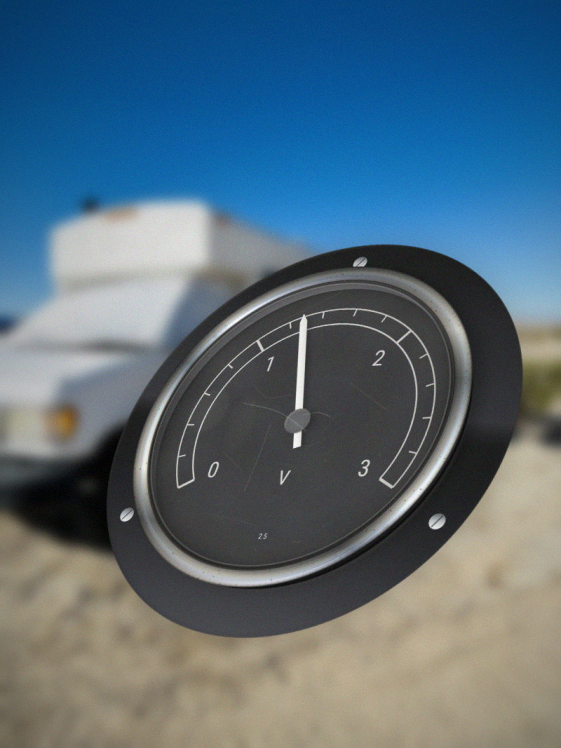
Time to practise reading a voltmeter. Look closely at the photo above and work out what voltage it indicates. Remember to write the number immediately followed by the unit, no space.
1.3V
